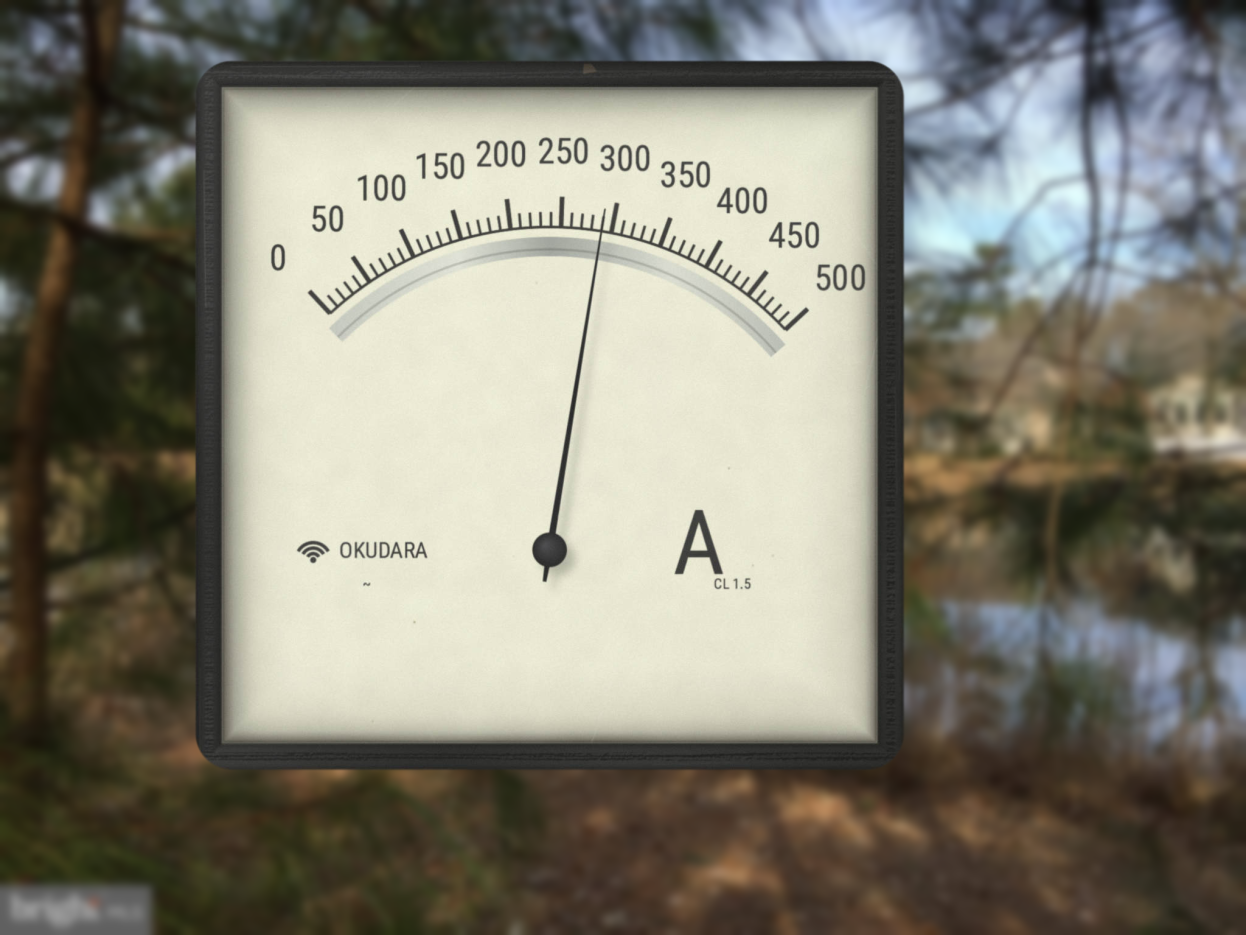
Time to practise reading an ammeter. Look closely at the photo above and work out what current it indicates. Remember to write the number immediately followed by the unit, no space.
290A
